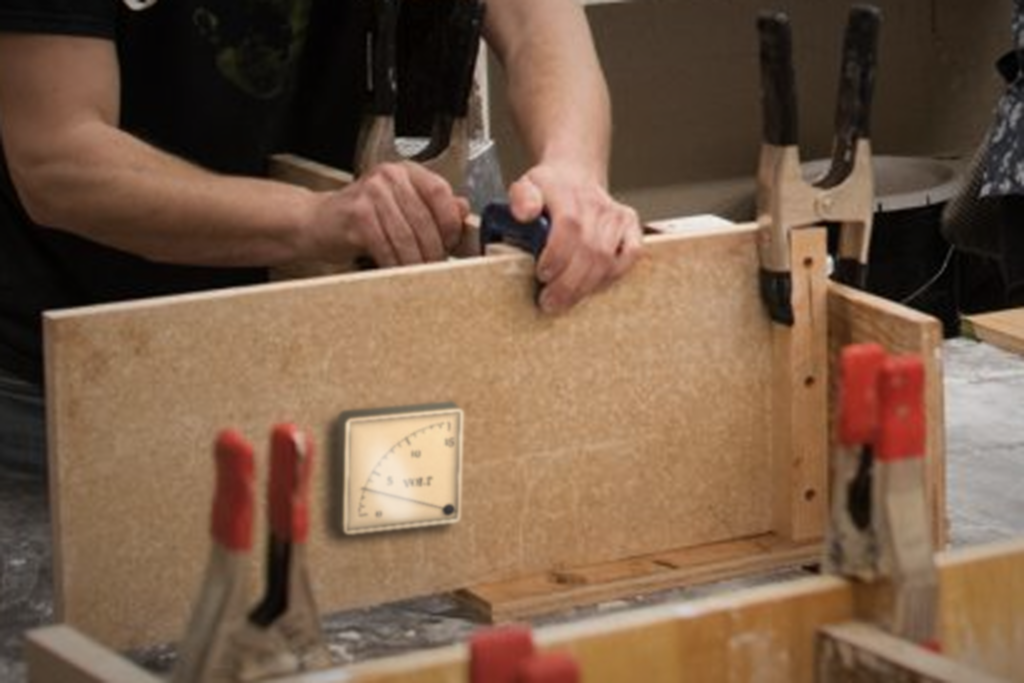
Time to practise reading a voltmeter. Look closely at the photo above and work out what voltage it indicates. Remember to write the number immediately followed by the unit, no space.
3V
